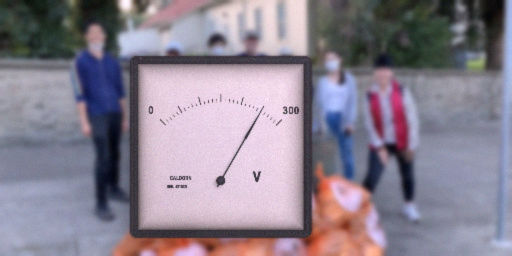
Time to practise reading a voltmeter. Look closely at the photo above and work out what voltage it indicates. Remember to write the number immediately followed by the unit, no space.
250V
